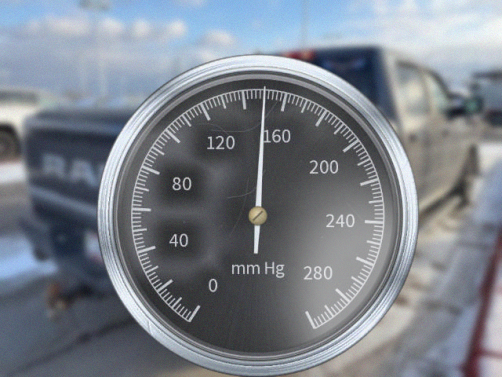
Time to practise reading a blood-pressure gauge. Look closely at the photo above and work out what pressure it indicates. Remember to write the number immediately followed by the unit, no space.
150mmHg
